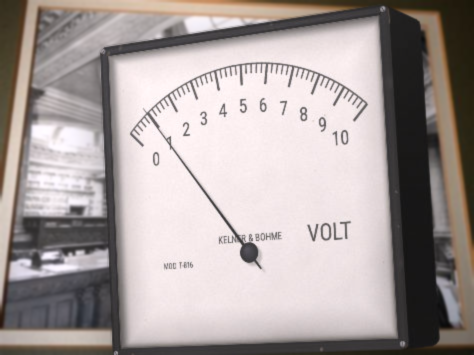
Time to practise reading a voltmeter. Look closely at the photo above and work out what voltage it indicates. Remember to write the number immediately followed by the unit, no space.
1V
